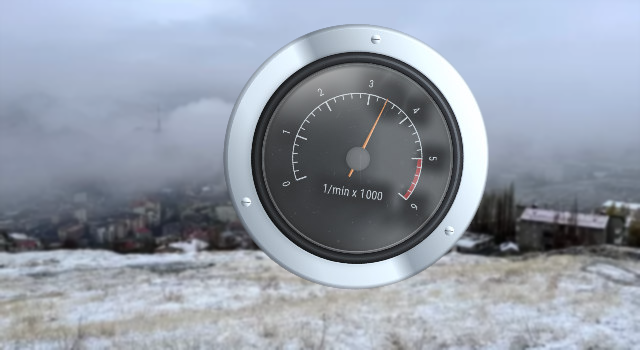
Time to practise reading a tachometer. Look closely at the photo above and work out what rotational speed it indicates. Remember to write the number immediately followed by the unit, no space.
3400rpm
